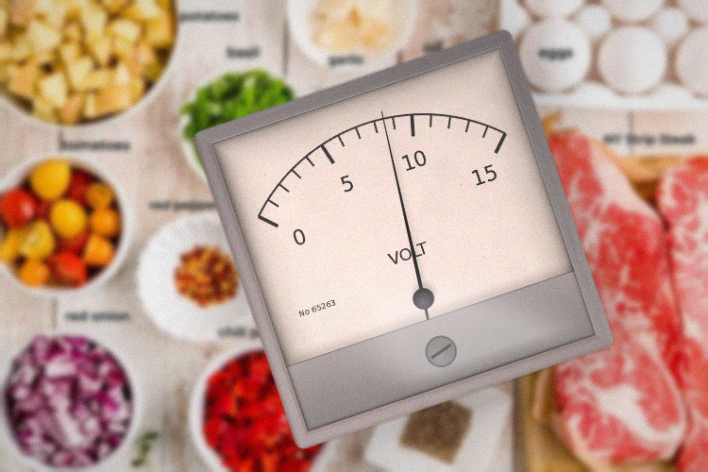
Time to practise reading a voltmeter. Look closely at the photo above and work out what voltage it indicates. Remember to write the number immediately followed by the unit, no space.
8.5V
